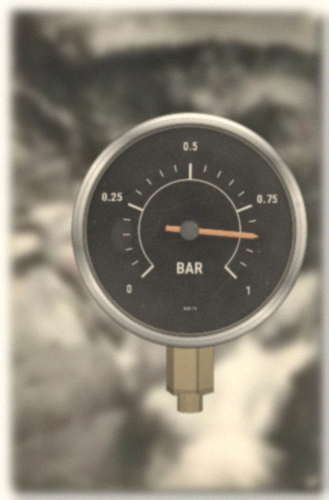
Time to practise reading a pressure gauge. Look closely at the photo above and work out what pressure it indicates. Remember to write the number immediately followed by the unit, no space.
0.85bar
